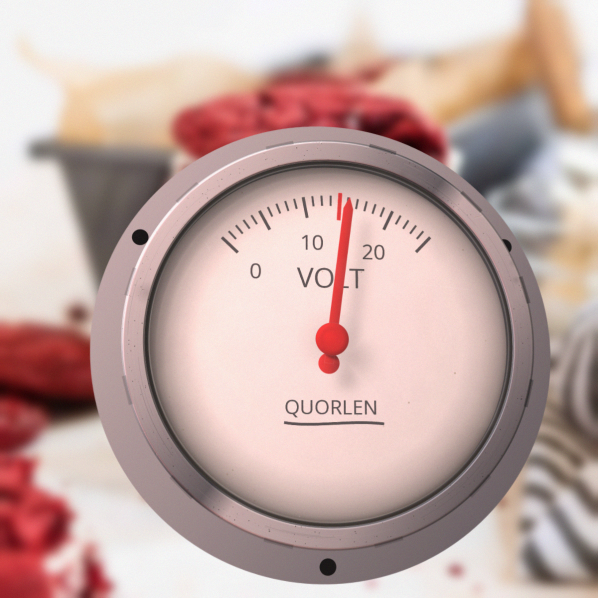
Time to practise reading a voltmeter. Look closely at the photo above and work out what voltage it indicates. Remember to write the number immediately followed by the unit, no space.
15V
